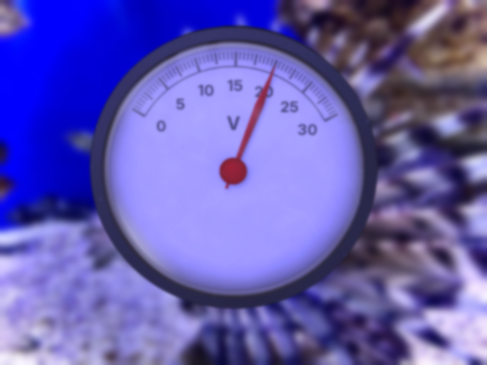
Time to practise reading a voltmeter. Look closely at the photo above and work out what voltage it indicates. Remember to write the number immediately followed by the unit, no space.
20V
